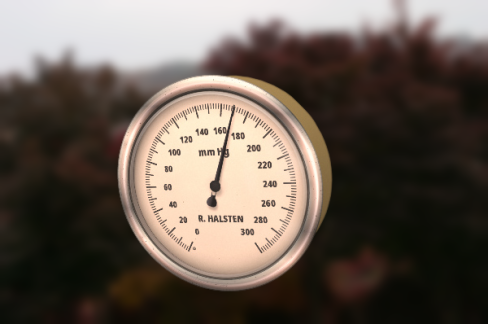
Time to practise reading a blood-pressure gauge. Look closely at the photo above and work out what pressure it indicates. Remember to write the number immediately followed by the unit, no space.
170mmHg
